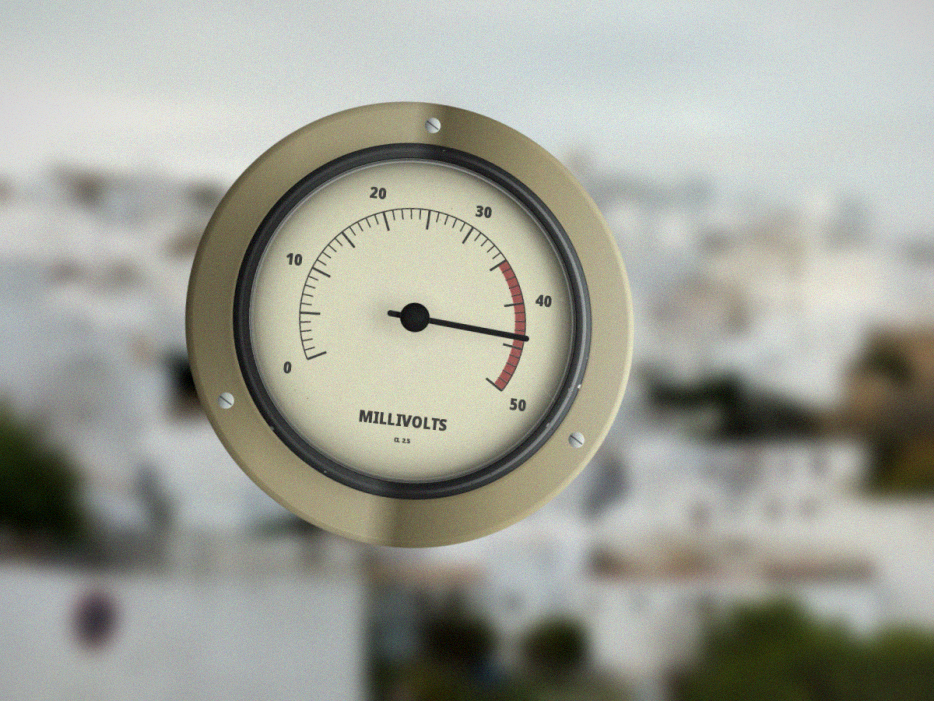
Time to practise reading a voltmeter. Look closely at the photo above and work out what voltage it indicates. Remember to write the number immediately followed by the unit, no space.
44mV
